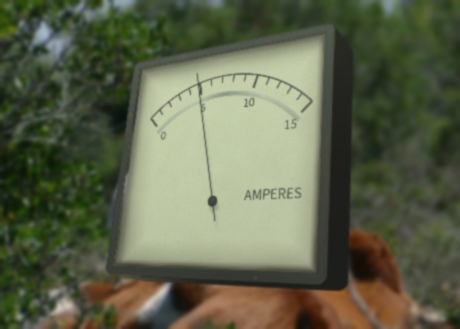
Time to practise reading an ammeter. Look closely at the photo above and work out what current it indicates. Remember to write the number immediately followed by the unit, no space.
5A
